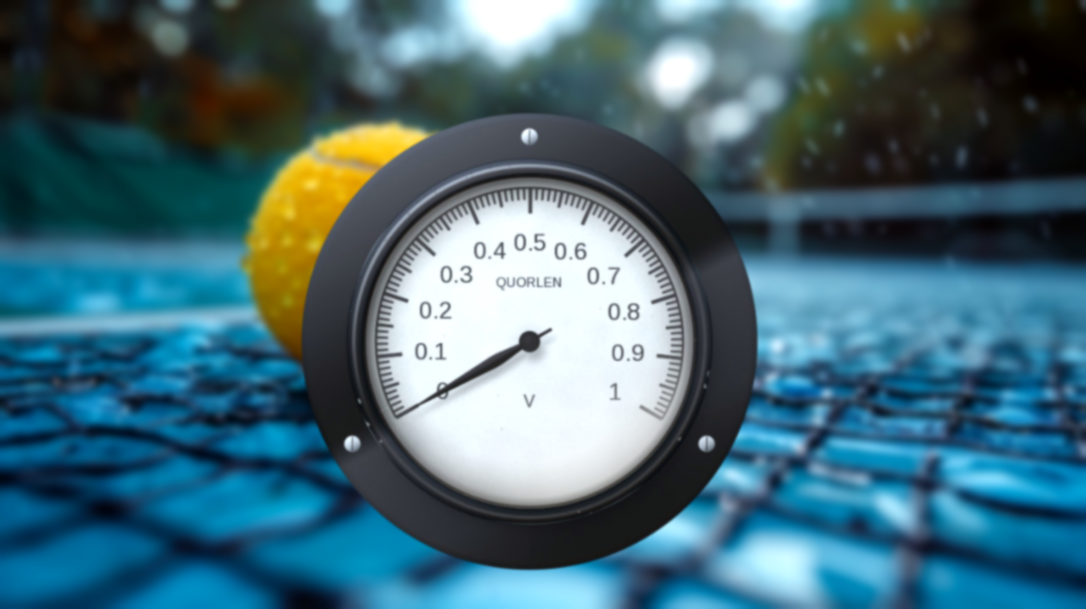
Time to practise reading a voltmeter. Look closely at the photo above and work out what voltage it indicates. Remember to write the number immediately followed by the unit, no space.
0V
